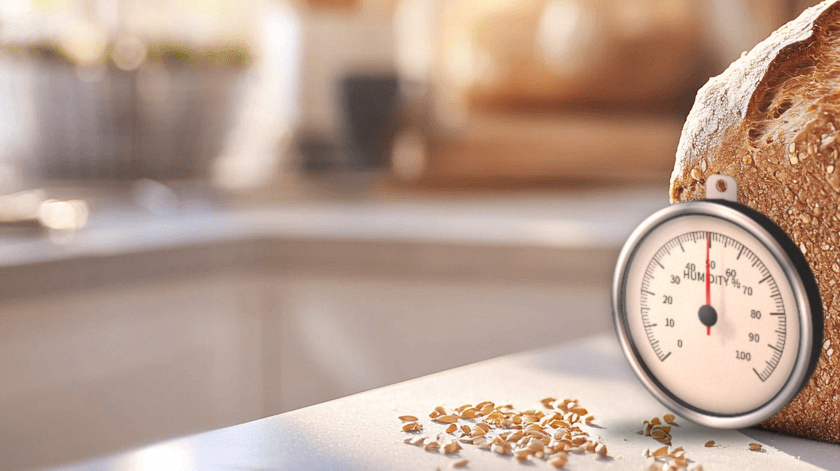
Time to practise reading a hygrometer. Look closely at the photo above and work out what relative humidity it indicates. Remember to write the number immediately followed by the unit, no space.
50%
